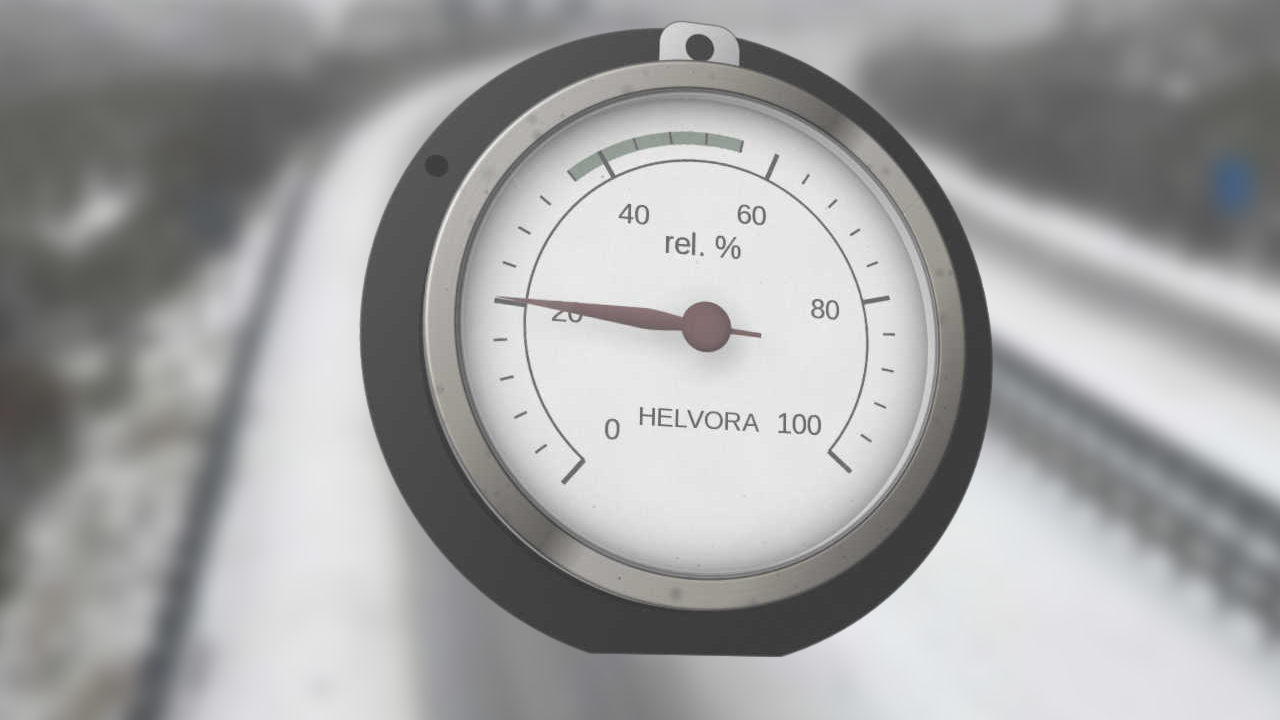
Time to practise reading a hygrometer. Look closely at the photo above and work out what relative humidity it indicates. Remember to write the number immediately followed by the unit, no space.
20%
